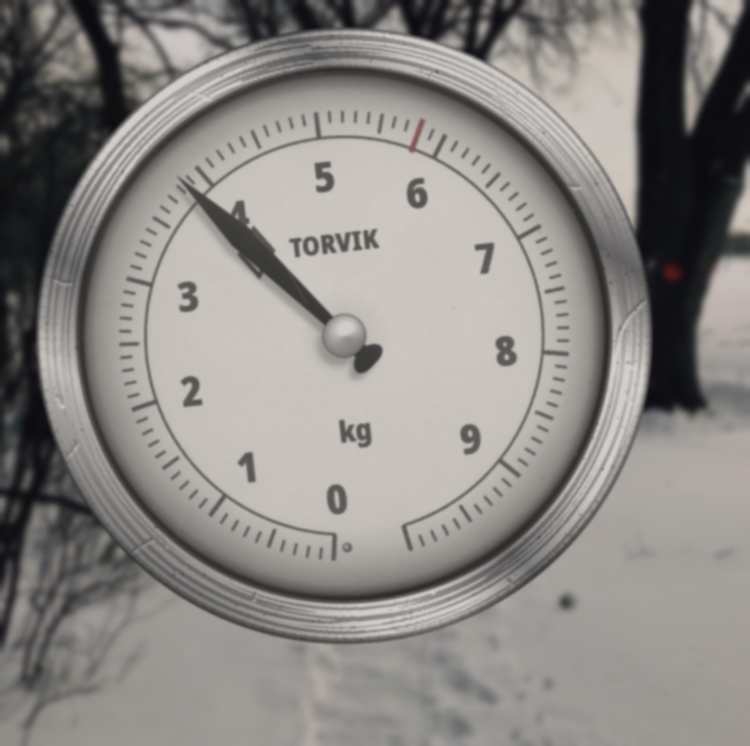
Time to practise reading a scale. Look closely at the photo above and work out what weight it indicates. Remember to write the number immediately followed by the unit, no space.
3.85kg
